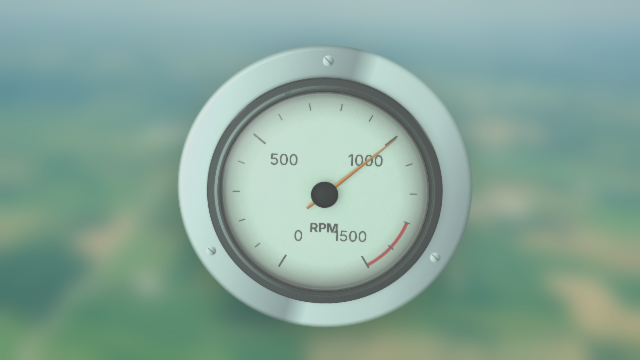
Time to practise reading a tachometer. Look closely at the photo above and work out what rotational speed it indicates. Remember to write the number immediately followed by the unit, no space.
1000rpm
